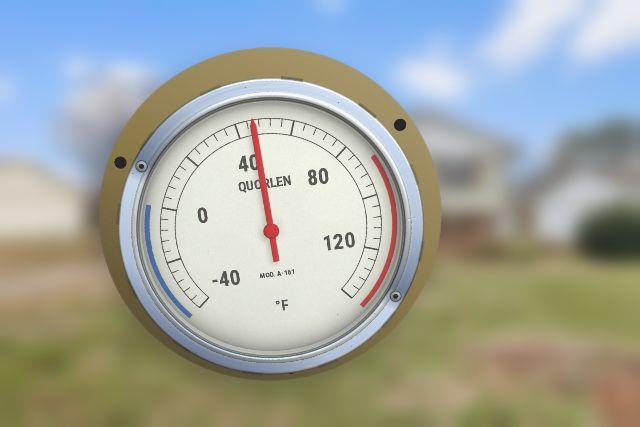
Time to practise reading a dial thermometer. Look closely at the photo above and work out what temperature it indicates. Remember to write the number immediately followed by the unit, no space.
46°F
